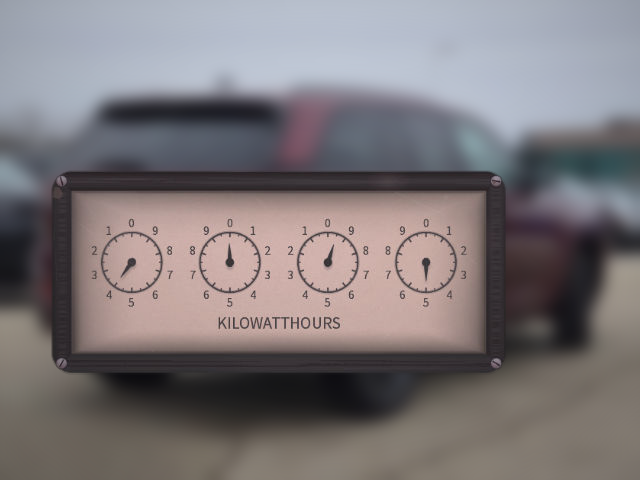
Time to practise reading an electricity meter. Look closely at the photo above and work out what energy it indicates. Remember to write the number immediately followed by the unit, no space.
3995kWh
